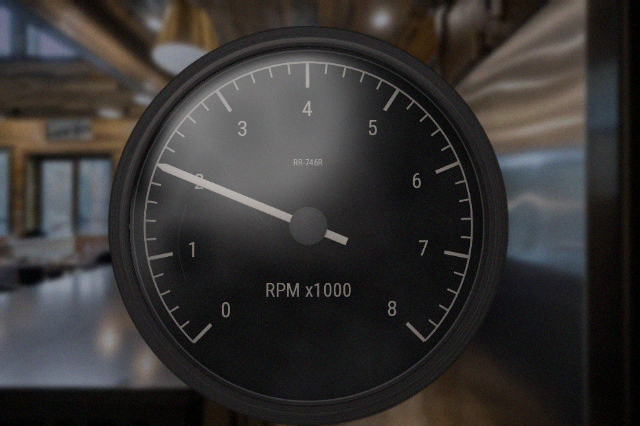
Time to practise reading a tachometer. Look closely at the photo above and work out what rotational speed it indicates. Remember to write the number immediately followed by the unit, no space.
2000rpm
